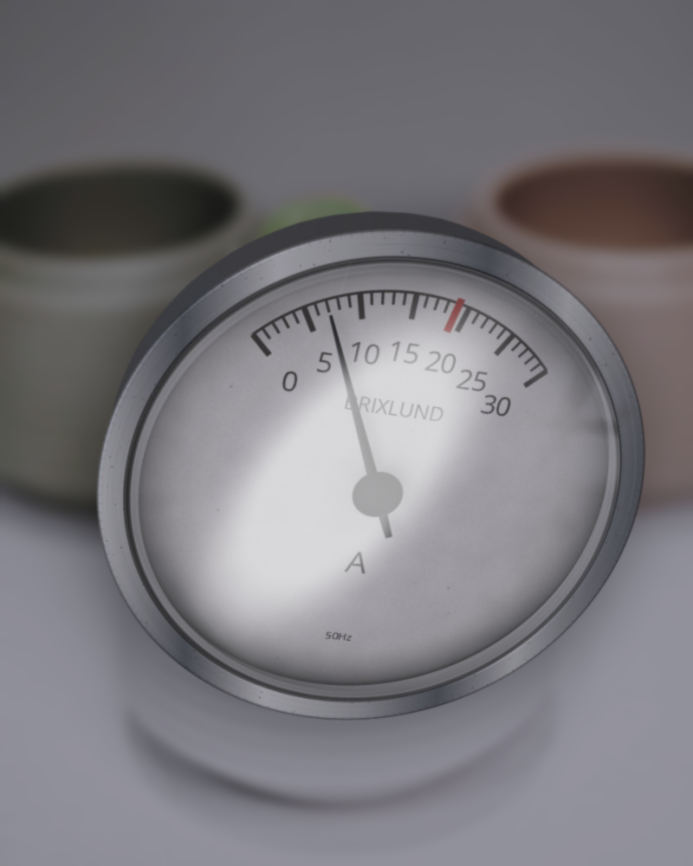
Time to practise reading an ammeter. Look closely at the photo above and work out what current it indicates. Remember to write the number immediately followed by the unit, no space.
7A
